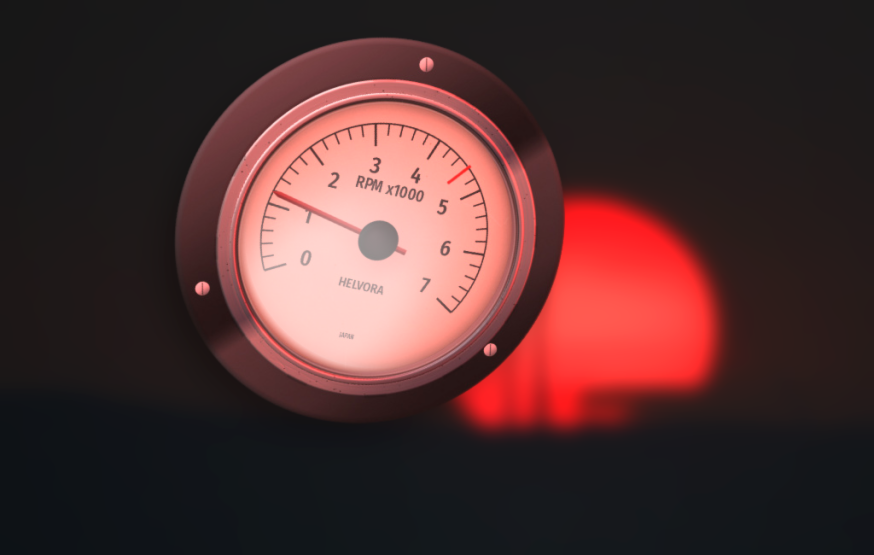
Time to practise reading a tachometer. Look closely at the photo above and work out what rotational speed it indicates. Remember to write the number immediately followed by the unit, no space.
1200rpm
